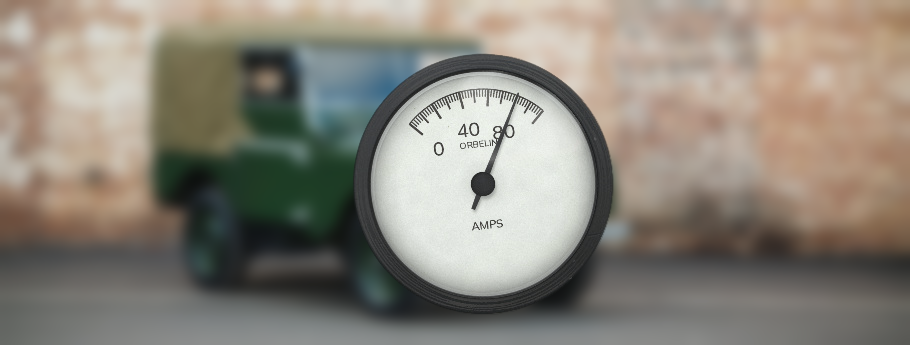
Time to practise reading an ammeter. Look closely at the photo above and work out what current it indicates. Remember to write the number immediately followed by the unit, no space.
80A
